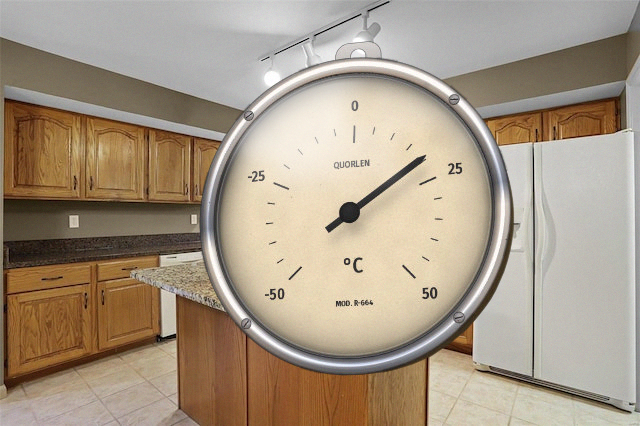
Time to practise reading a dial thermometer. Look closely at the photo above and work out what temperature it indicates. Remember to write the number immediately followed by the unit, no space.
20°C
